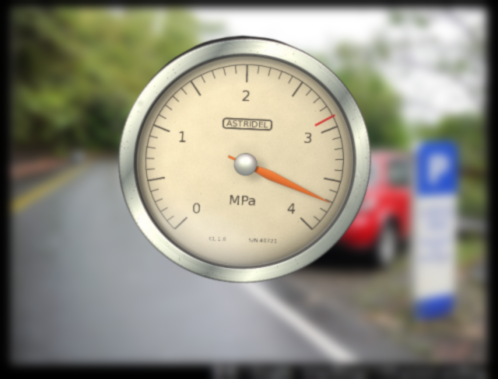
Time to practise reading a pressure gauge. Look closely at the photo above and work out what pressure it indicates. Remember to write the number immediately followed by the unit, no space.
3.7MPa
